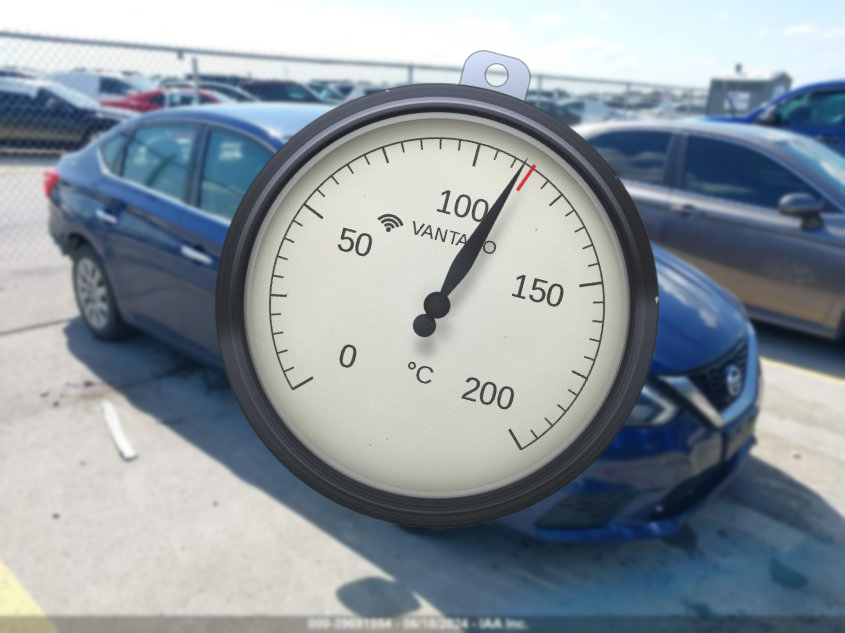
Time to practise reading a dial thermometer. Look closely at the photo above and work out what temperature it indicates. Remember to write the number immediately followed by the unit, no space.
112.5°C
